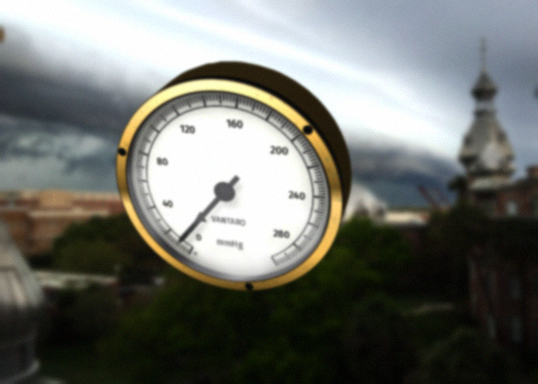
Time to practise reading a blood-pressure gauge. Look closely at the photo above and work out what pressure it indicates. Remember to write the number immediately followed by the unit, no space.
10mmHg
